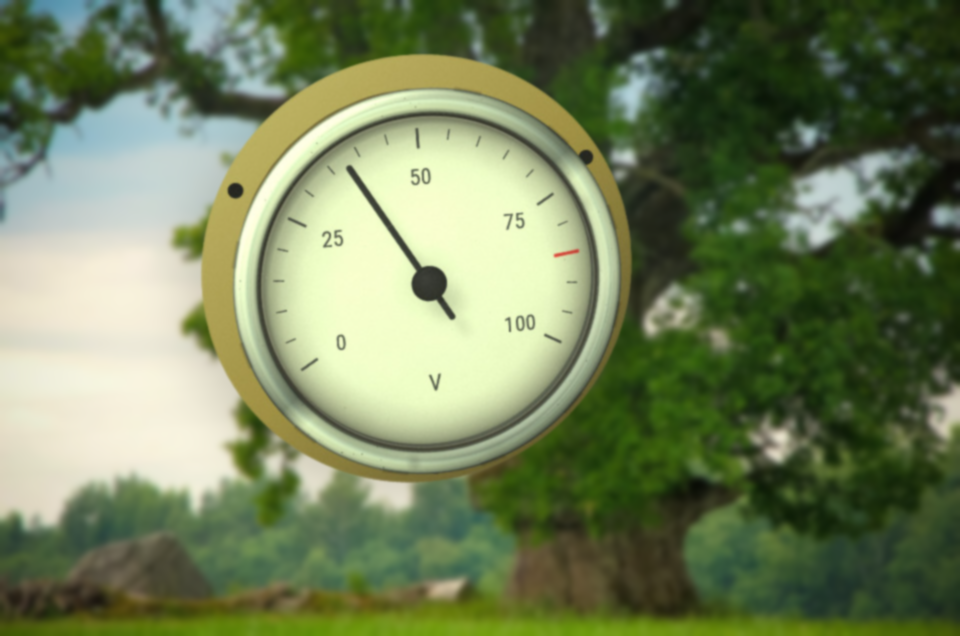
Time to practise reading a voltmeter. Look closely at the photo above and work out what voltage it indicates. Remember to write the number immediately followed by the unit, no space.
37.5V
